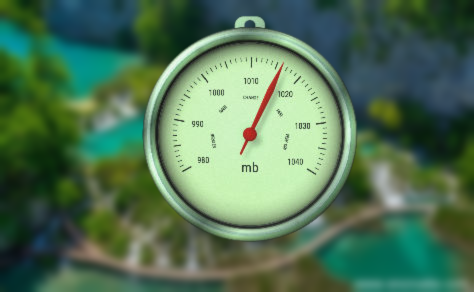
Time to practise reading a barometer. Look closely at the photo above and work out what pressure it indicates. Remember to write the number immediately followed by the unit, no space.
1016mbar
